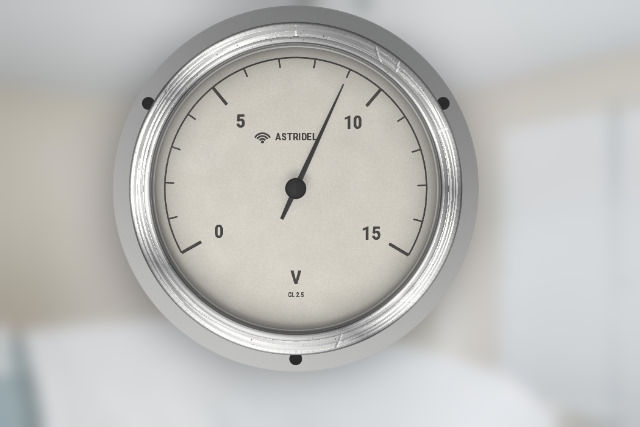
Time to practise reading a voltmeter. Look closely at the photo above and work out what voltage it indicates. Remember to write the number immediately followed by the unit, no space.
9V
